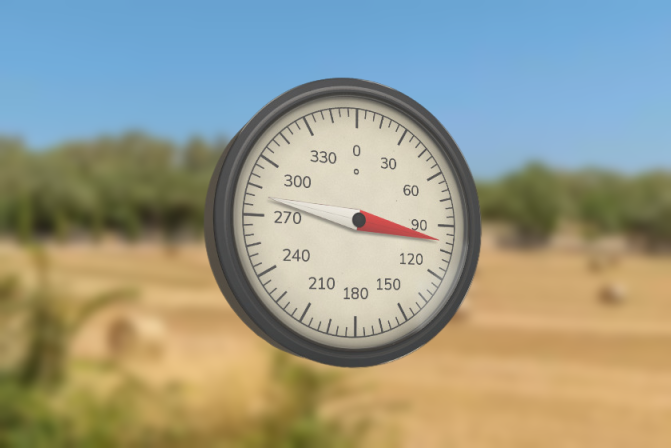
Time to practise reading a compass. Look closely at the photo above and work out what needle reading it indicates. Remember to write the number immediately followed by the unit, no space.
100°
